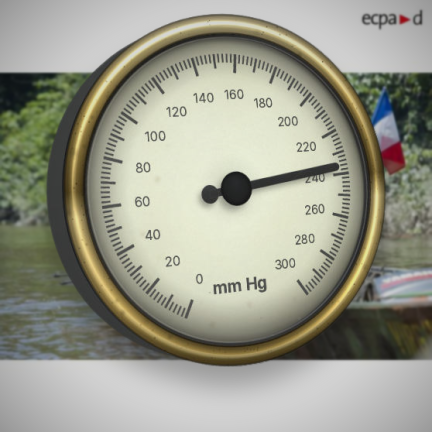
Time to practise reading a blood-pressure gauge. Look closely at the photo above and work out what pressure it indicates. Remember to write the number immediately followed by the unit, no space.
236mmHg
